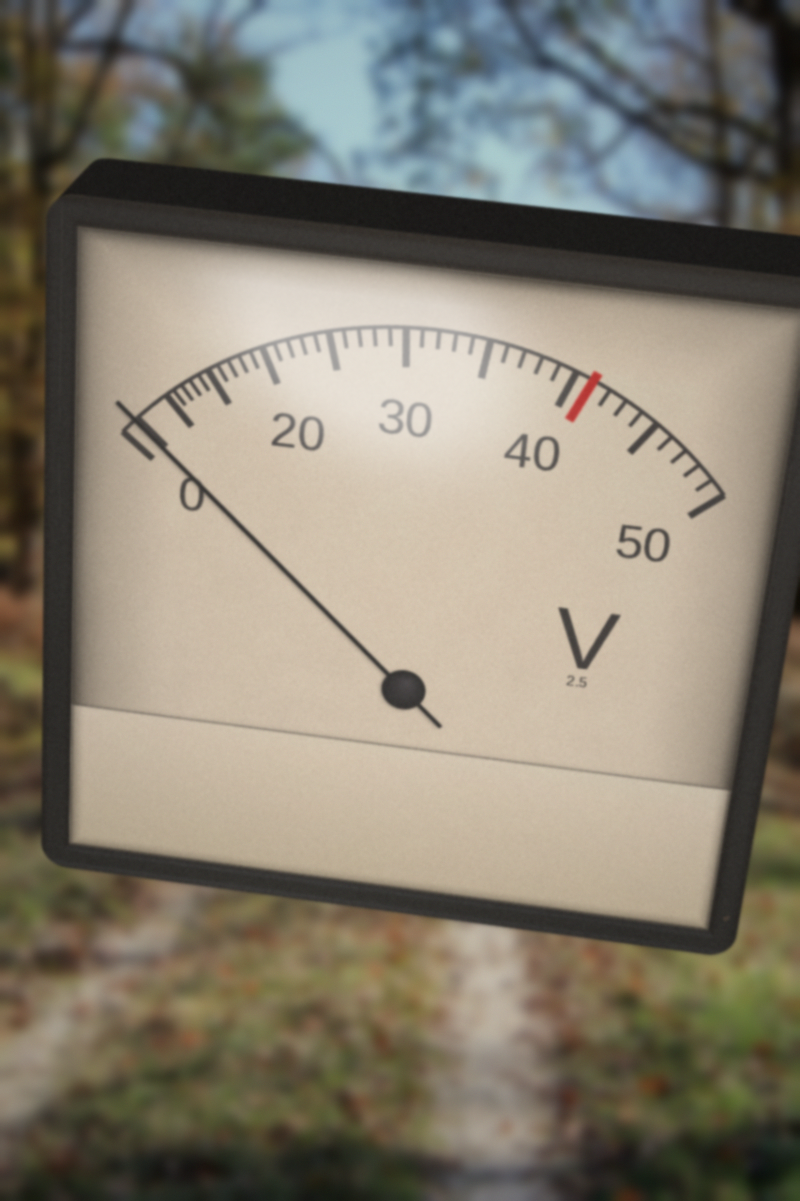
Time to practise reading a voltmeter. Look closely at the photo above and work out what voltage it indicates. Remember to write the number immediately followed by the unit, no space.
5V
